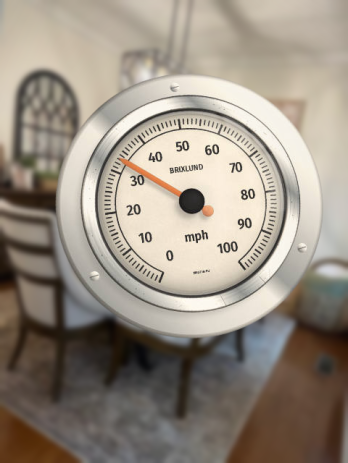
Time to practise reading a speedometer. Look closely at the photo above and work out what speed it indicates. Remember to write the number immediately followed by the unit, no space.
33mph
